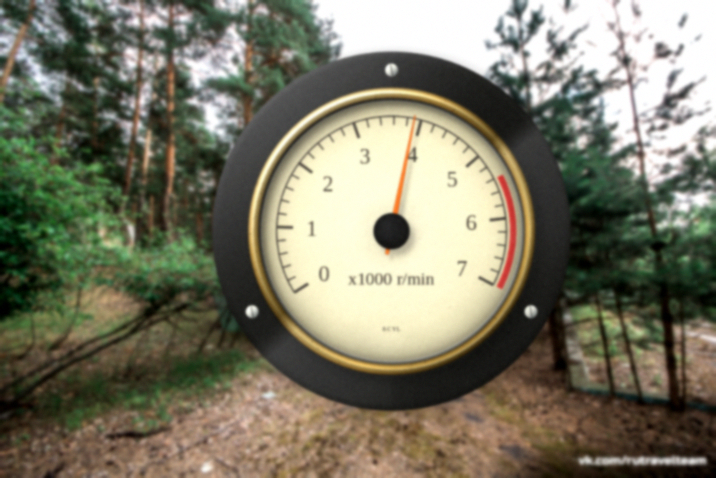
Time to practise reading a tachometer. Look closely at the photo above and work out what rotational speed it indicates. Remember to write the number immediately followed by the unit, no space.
3900rpm
